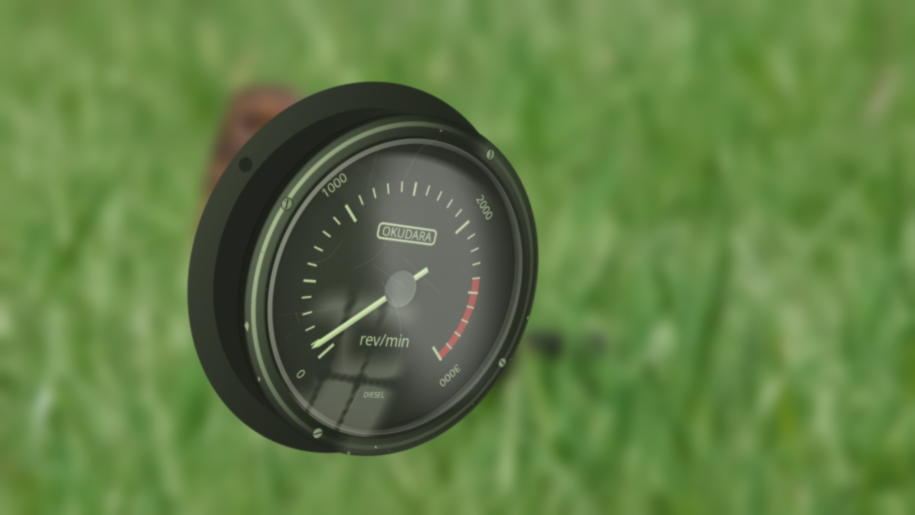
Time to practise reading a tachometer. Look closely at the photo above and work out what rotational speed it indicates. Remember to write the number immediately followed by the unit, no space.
100rpm
